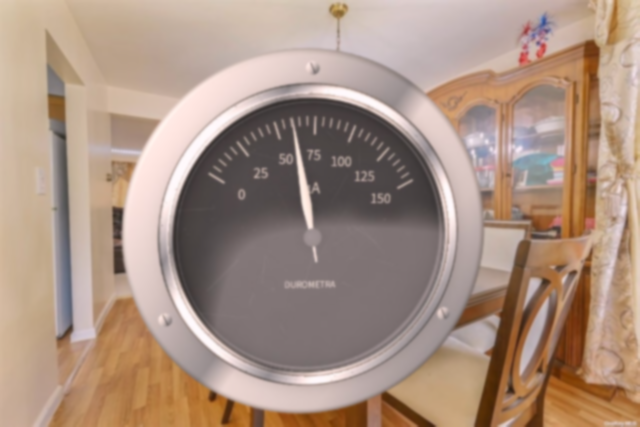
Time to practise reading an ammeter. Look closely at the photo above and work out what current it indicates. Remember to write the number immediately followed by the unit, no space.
60µA
